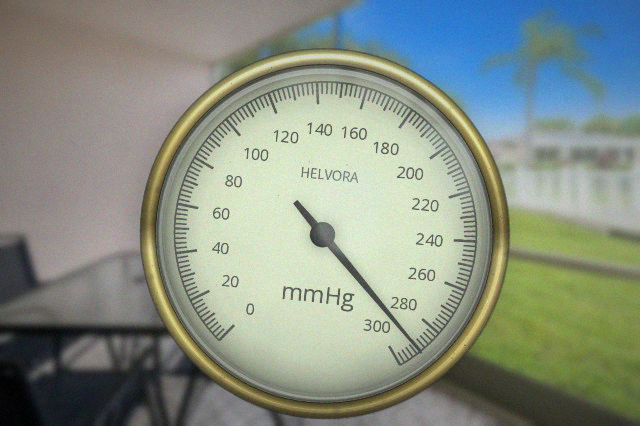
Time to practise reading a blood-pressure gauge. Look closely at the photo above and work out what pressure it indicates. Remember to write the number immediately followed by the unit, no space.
290mmHg
